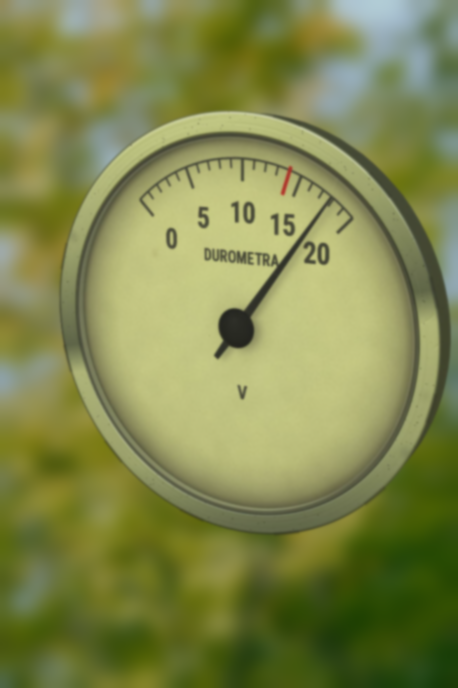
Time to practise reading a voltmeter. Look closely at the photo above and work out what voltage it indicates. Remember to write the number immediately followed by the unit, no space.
18V
